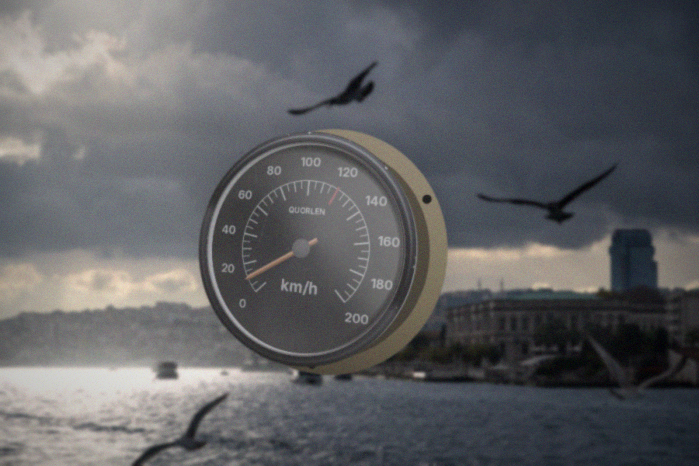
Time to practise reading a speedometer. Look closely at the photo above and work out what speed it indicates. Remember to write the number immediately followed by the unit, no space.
10km/h
